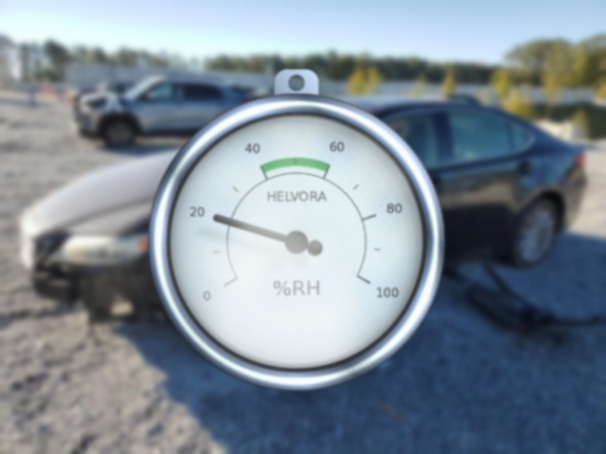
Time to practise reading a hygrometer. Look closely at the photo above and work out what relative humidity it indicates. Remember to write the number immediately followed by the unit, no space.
20%
